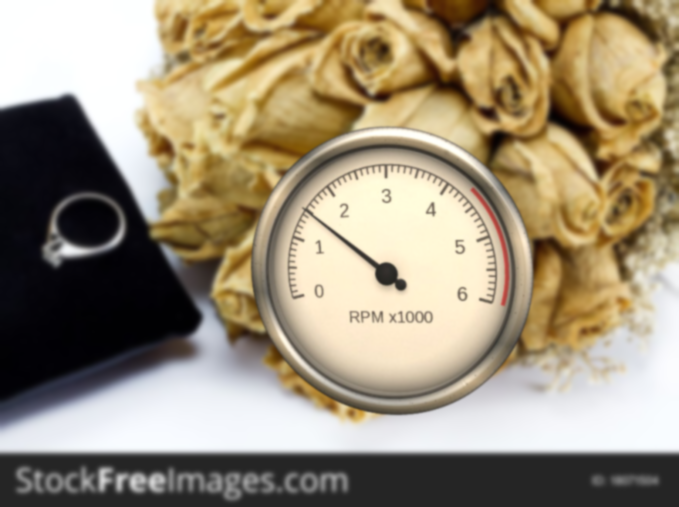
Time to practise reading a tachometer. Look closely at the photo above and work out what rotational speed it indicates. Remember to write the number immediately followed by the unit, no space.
1500rpm
